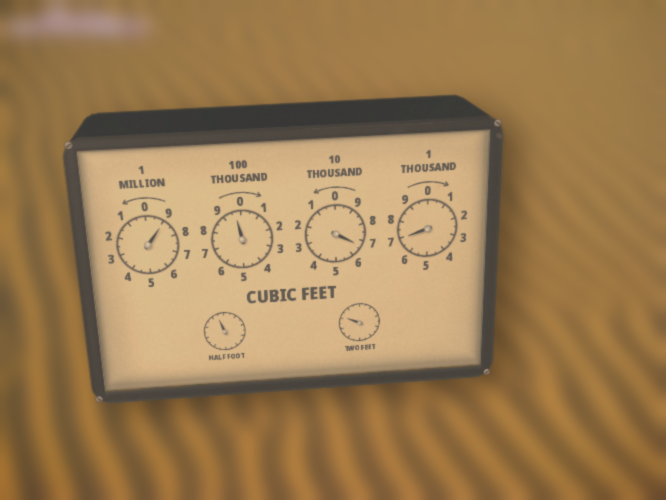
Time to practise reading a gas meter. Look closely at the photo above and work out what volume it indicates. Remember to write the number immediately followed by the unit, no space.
896700ft³
